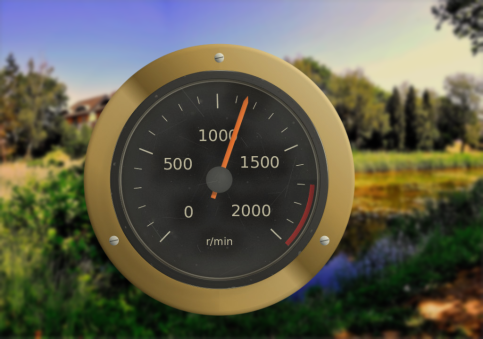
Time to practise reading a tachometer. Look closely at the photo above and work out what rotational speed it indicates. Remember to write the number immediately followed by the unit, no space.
1150rpm
